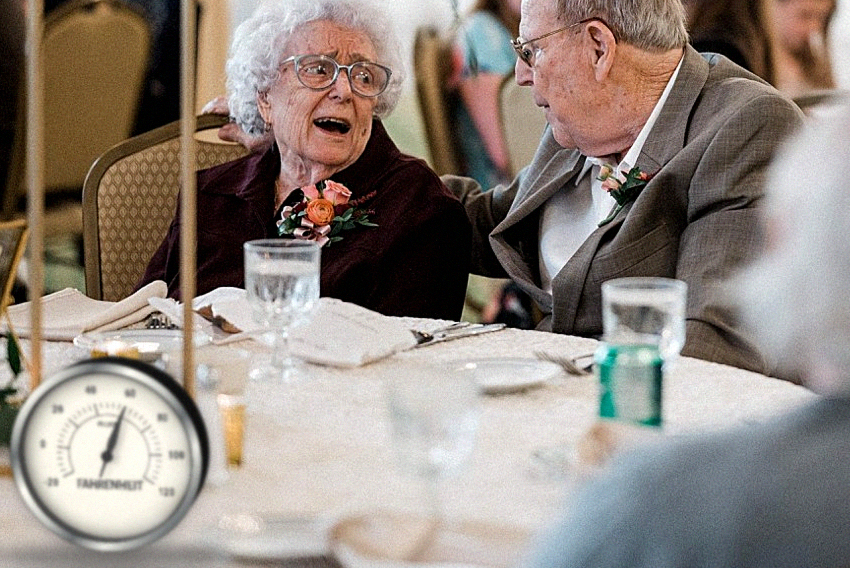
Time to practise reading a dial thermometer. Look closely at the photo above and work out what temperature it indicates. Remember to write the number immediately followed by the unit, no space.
60°F
